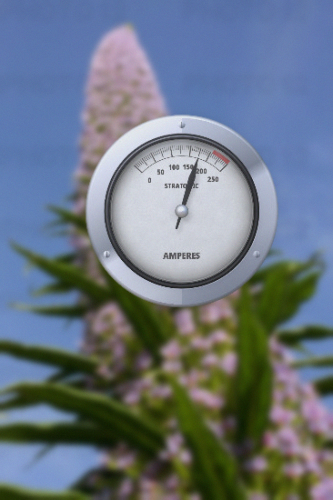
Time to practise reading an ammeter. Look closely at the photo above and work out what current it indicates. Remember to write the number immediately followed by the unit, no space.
175A
